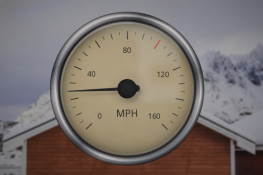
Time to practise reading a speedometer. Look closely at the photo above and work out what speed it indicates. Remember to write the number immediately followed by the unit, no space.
25mph
